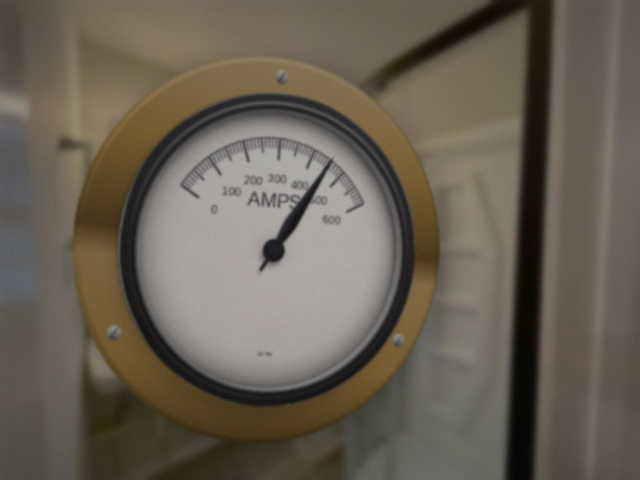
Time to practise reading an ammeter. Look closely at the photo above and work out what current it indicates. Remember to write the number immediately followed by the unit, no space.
450A
